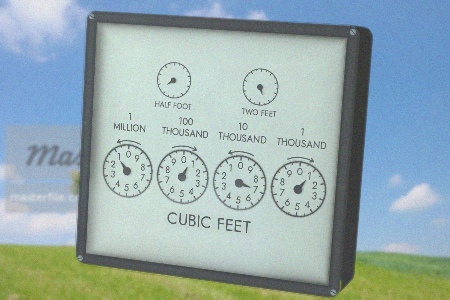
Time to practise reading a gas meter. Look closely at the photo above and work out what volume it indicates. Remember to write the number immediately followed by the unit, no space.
107100ft³
